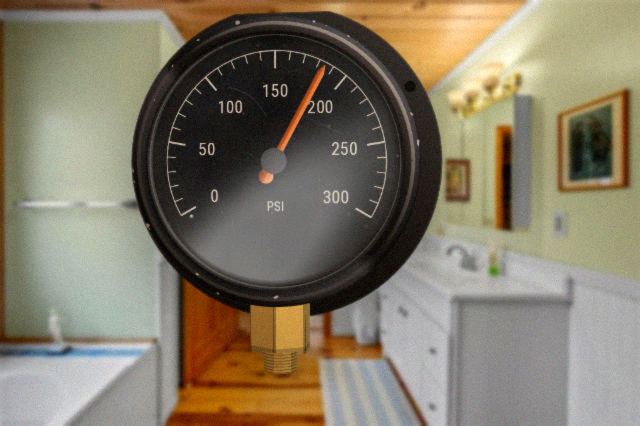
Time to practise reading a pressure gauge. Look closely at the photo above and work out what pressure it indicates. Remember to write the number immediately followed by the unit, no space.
185psi
